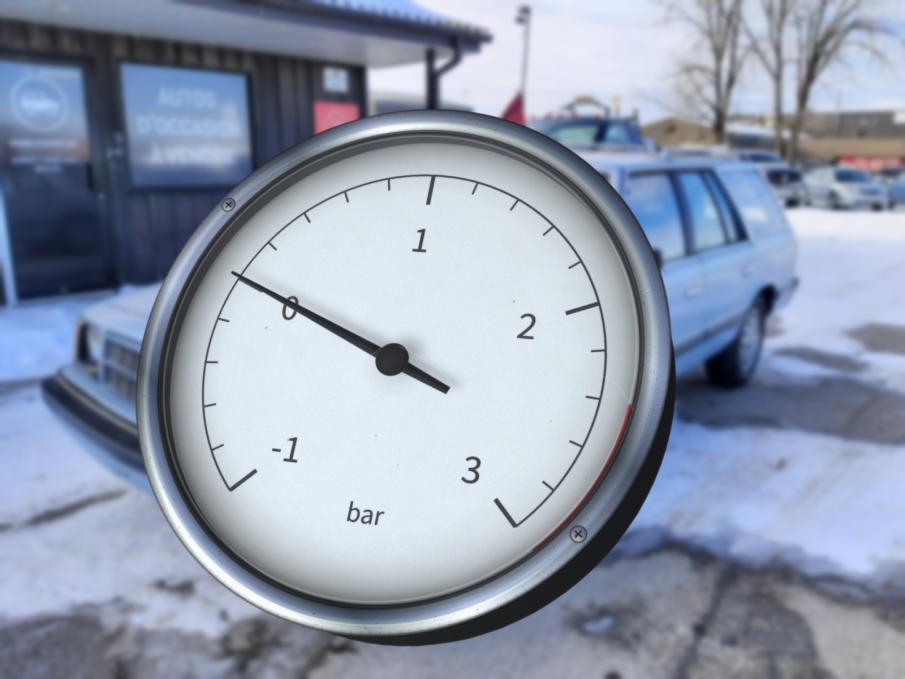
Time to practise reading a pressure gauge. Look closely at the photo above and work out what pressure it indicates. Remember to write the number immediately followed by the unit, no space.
0bar
